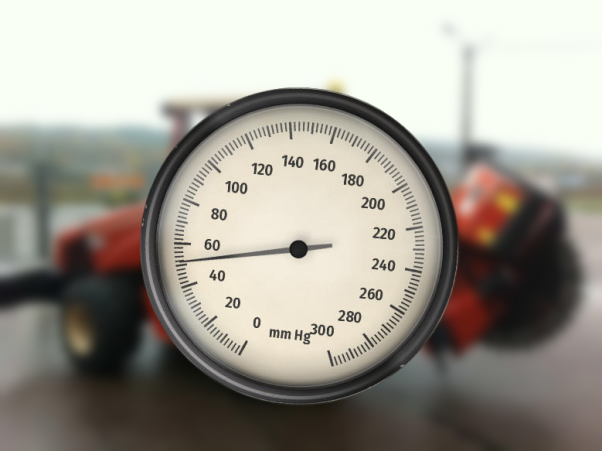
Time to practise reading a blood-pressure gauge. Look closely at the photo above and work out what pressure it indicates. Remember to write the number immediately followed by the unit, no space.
52mmHg
